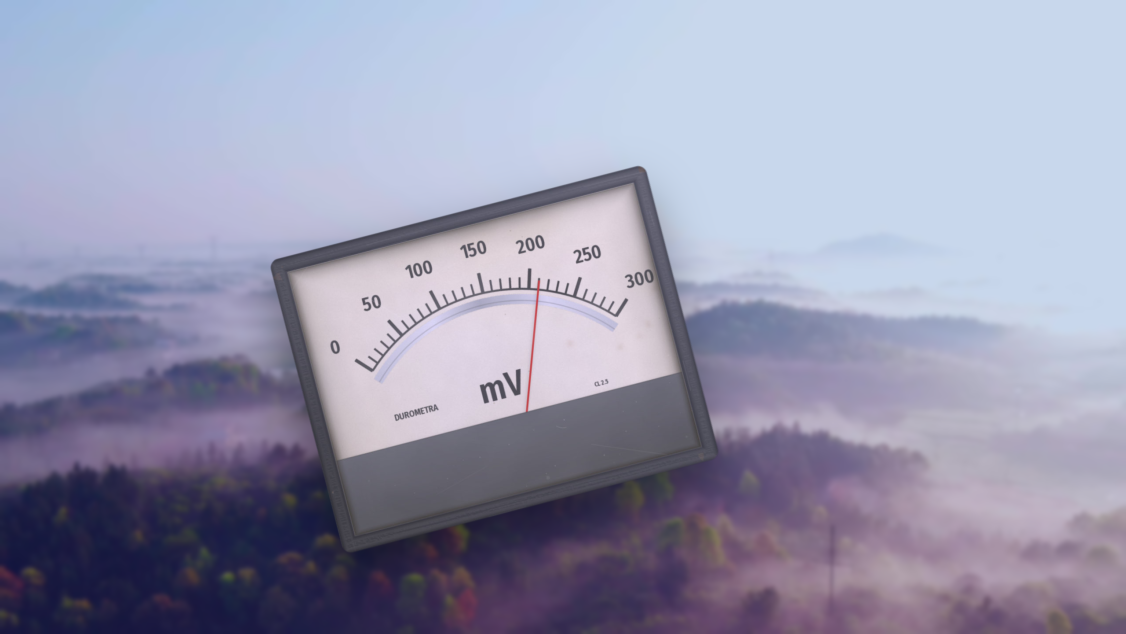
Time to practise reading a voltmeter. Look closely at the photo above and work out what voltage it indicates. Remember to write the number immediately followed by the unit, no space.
210mV
